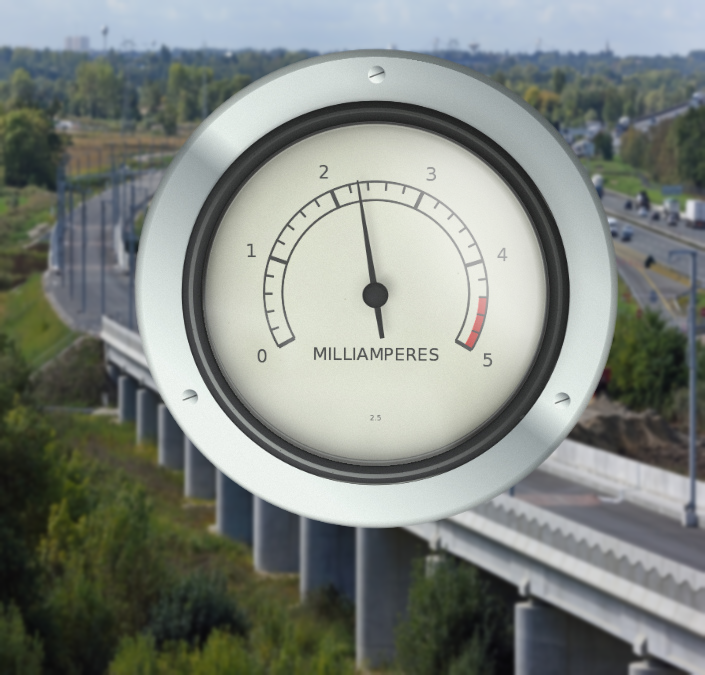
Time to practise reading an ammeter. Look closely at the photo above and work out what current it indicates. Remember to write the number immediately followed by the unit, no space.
2.3mA
